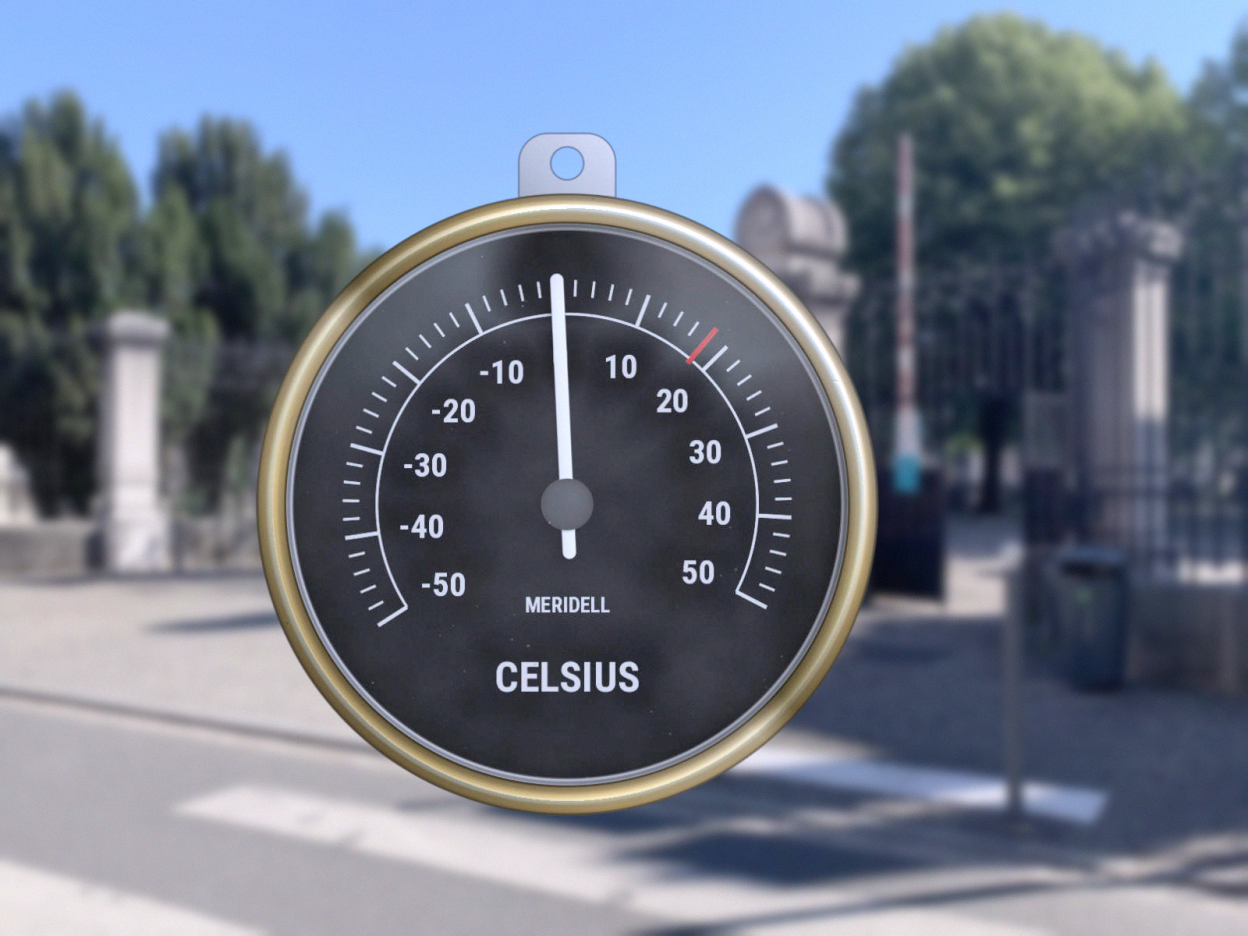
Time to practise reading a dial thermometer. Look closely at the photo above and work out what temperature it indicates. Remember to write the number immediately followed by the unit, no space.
0°C
